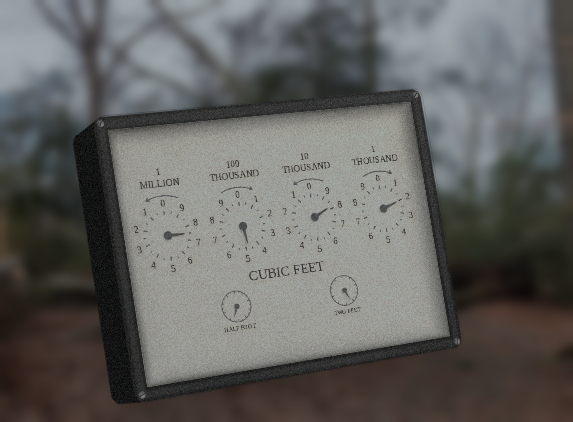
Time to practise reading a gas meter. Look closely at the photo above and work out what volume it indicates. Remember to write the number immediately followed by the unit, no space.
748200ft³
